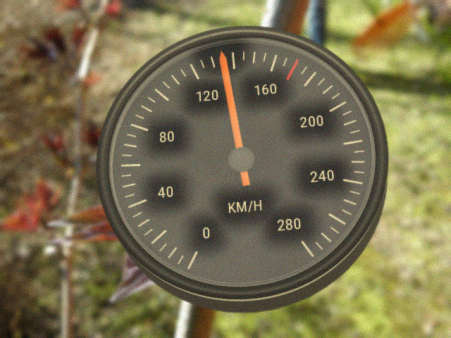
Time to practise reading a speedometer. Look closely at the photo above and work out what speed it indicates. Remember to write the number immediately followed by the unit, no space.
135km/h
